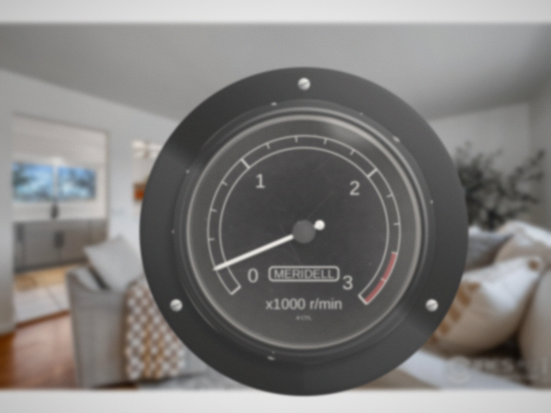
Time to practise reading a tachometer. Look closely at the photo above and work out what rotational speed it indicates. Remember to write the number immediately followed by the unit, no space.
200rpm
